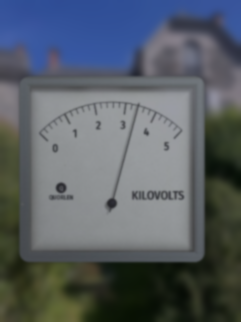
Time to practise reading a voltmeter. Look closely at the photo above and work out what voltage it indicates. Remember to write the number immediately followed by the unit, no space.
3.4kV
